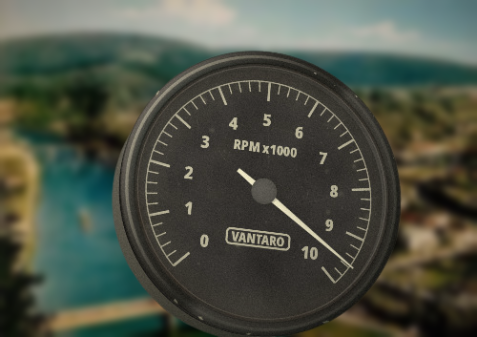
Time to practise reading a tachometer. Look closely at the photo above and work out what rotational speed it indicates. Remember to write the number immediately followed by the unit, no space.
9600rpm
